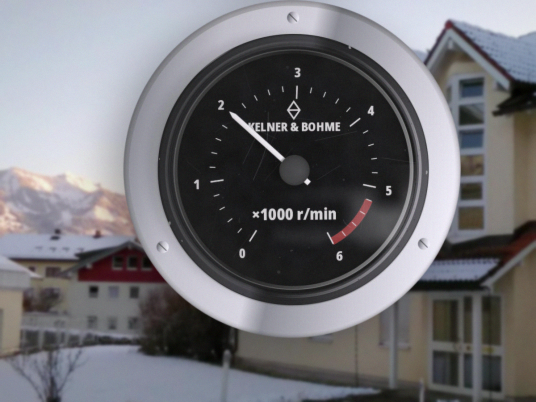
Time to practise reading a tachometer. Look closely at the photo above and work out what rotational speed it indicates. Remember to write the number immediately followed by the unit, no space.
2000rpm
